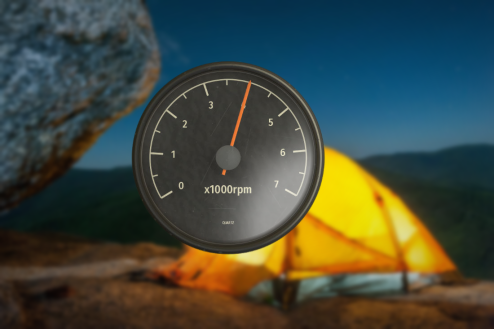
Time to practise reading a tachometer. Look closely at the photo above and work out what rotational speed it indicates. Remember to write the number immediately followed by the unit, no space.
4000rpm
